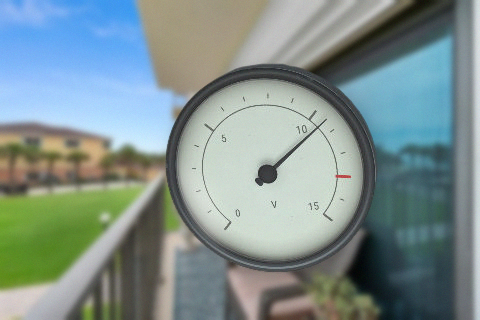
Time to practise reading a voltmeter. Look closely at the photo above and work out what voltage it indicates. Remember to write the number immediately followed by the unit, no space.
10.5V
